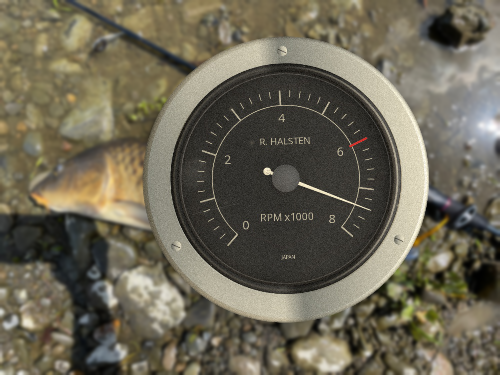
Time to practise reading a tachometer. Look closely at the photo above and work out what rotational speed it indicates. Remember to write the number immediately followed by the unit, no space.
7400rpm
